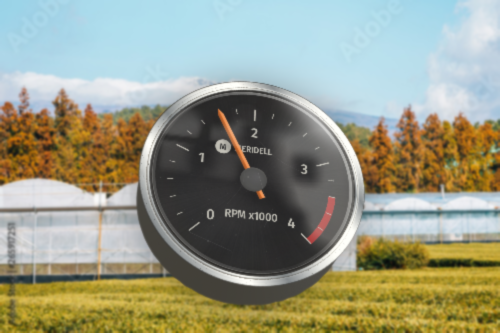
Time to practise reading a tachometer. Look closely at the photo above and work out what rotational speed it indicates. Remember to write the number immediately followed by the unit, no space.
1600rpm
